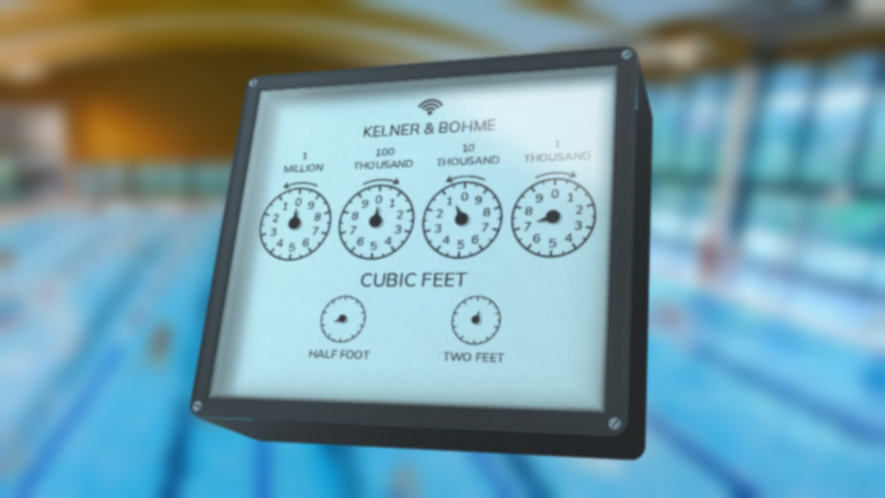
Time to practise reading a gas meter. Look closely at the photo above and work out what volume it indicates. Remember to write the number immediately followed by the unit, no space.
700ft³
